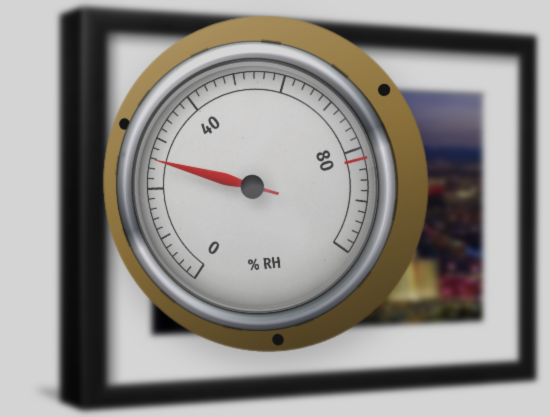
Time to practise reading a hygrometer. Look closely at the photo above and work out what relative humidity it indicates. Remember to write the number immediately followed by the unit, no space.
26%
